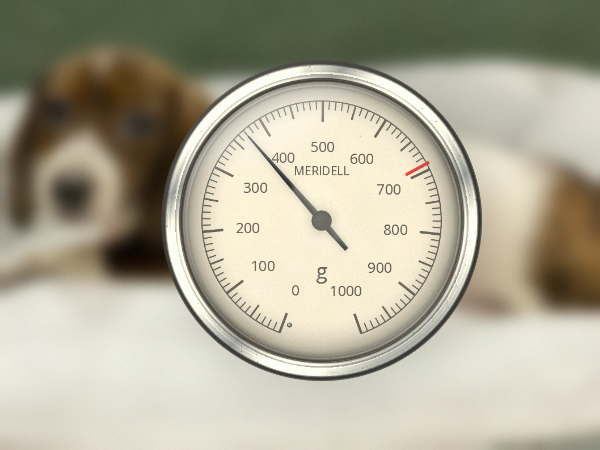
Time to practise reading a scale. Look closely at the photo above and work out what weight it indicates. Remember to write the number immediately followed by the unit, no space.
370g
